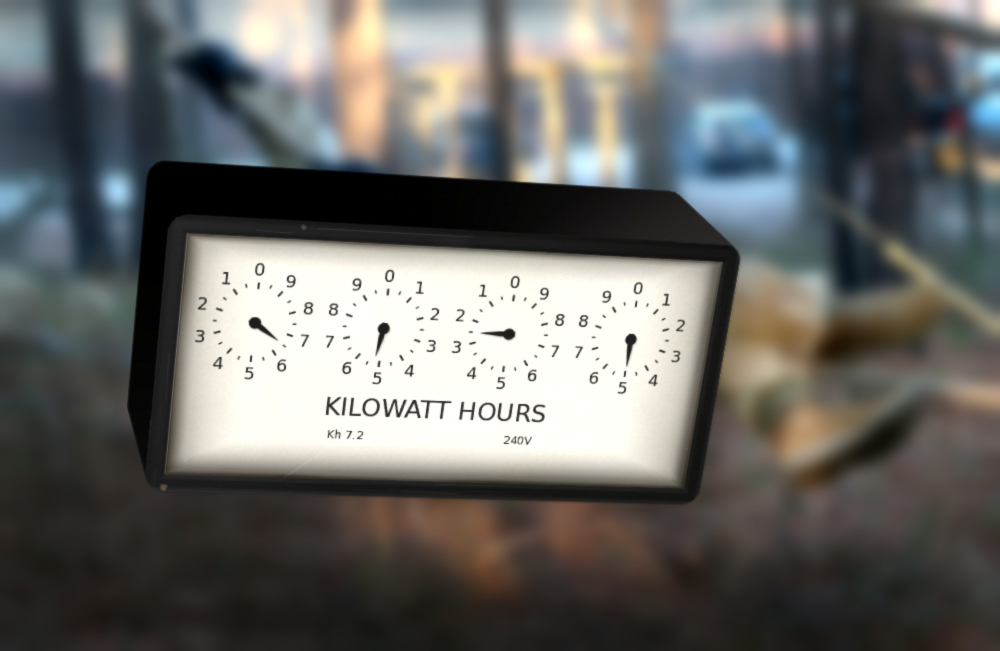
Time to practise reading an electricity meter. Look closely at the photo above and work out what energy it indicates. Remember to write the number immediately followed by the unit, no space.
6525kWh
